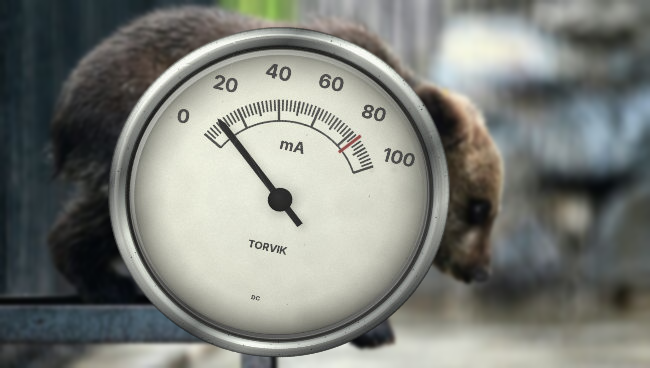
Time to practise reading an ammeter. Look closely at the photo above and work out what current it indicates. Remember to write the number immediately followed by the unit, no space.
10mA
